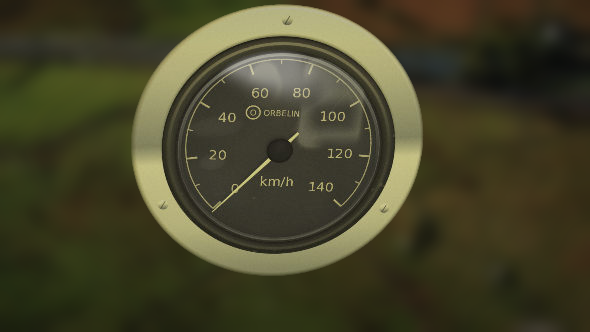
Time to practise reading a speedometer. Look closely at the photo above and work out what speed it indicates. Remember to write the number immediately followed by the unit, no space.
0km/h
